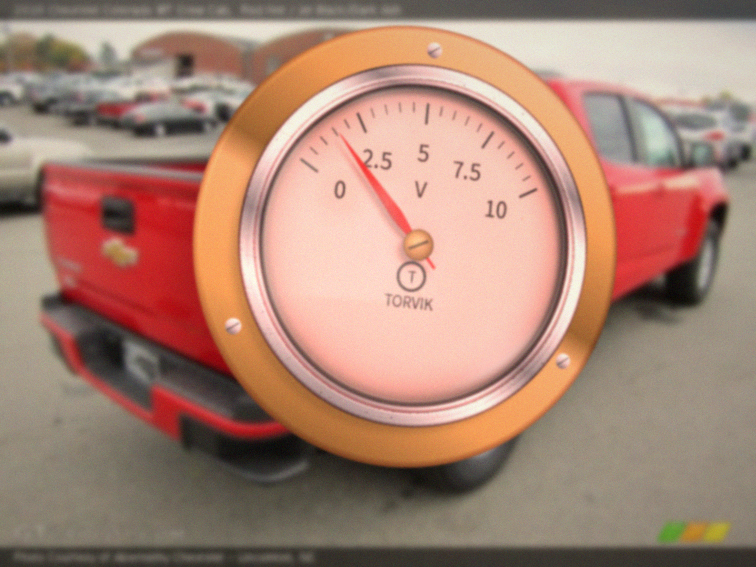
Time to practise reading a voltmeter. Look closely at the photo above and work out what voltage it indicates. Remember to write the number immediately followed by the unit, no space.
1.5V
